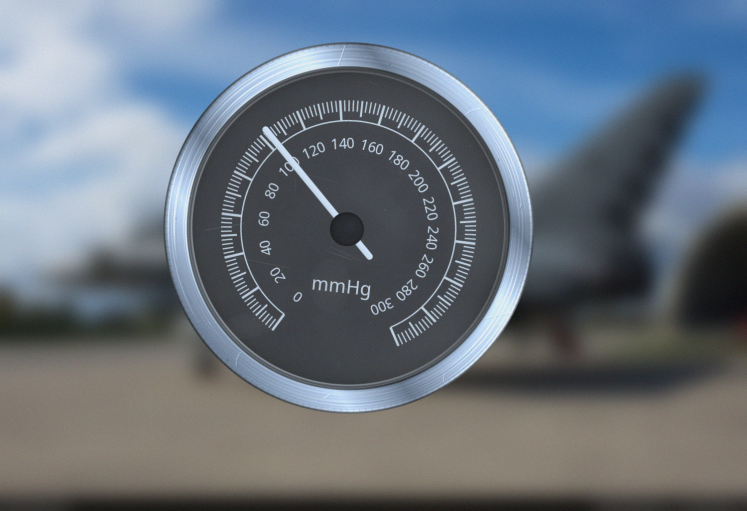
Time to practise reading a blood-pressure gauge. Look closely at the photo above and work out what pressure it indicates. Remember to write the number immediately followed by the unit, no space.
104mmHg
